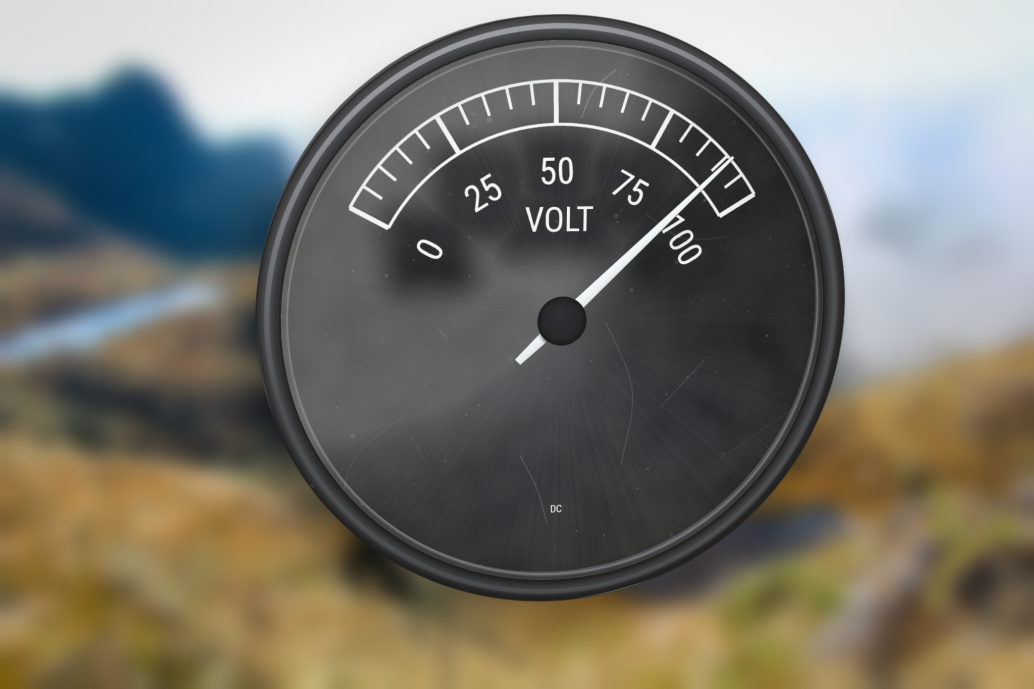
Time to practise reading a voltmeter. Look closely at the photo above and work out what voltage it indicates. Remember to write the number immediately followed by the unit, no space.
90V
